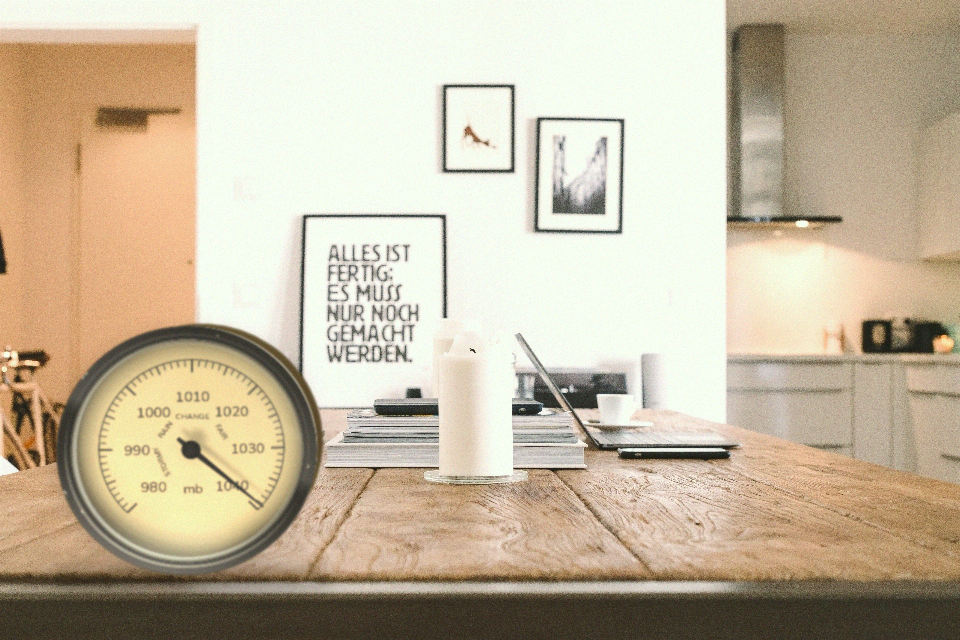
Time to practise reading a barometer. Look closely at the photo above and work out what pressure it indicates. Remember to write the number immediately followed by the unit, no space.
1039mbar
